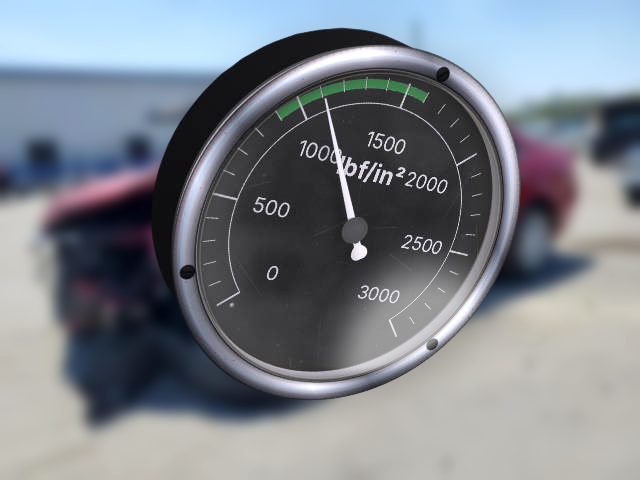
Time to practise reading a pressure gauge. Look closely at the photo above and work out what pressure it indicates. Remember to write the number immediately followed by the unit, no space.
1100psi
